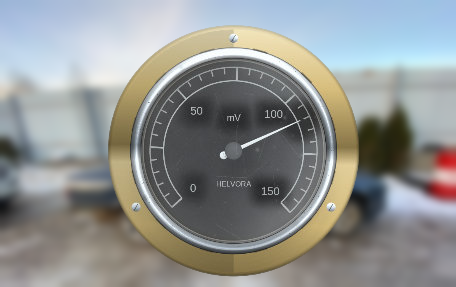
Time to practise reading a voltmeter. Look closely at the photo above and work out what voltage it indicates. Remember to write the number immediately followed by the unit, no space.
110mV
